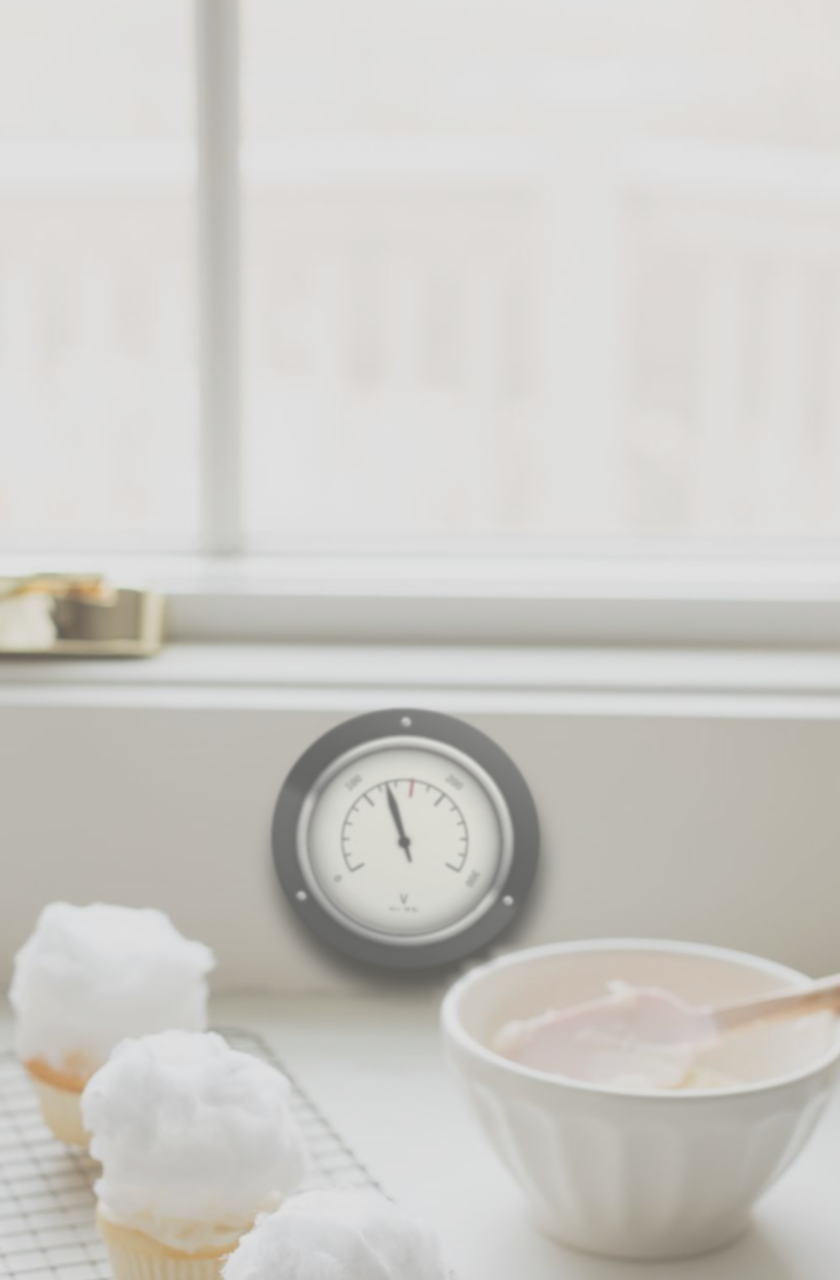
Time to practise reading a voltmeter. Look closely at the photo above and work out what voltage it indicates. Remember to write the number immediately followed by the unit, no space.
130V
